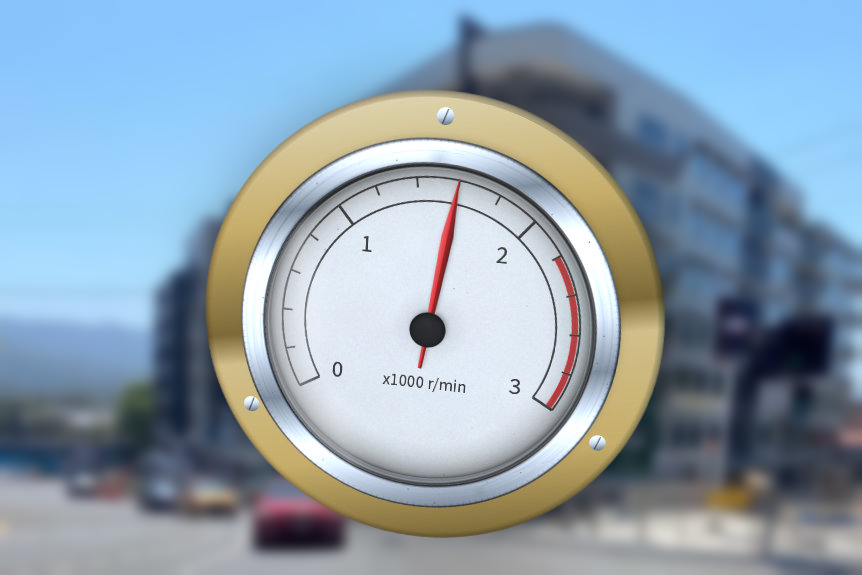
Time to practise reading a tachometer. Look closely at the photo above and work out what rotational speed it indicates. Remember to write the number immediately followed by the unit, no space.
1600rpm
